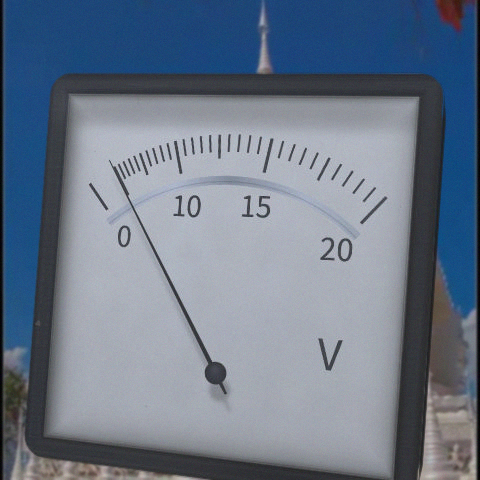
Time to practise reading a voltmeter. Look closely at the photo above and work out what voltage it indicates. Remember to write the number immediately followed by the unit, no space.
5V
